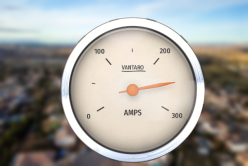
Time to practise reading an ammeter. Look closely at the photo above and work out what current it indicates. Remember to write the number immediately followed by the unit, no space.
250A
